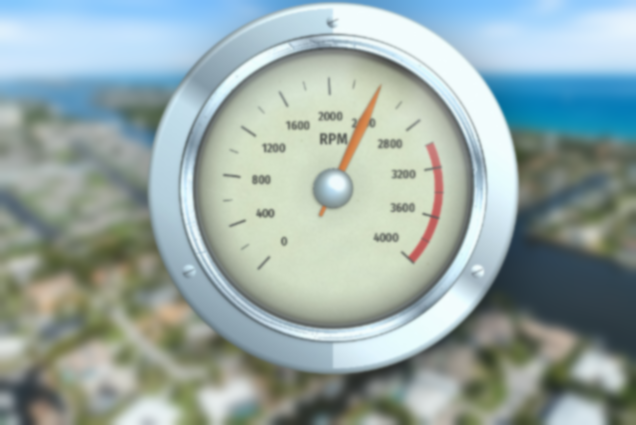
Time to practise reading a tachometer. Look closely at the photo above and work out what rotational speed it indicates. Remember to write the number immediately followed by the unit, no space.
2400rpm
